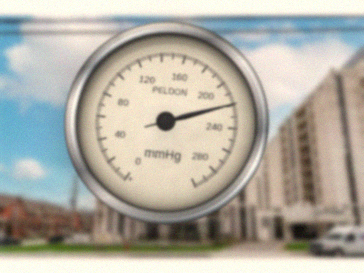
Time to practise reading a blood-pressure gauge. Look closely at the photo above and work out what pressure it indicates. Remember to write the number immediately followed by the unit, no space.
220mmHg
